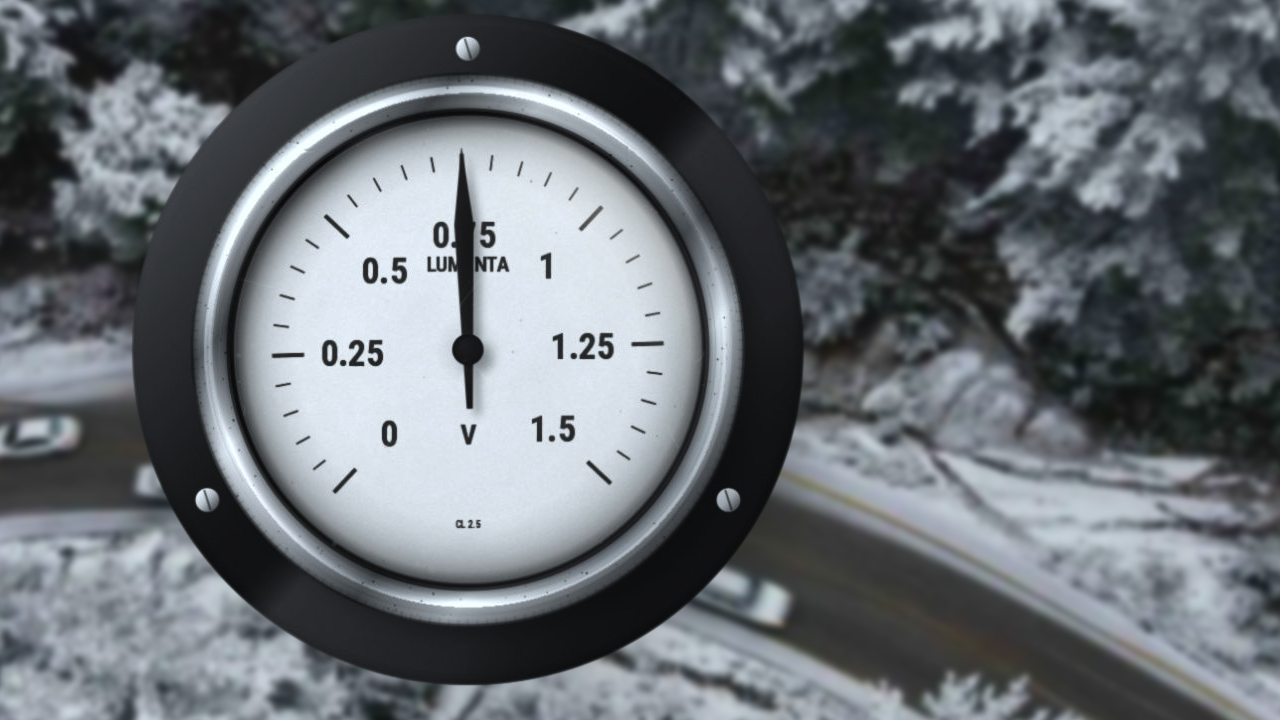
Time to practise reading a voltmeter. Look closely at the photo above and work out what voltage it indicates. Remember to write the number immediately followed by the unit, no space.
0.75V
